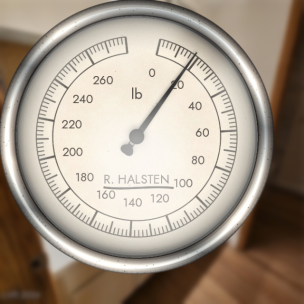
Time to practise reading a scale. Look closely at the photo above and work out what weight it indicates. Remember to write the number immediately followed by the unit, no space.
18lb
